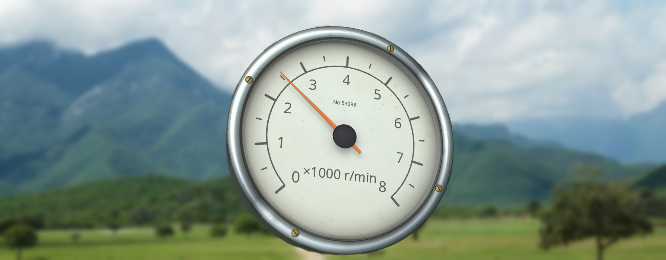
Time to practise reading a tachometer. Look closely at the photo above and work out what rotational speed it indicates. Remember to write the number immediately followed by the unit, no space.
2500rpm
